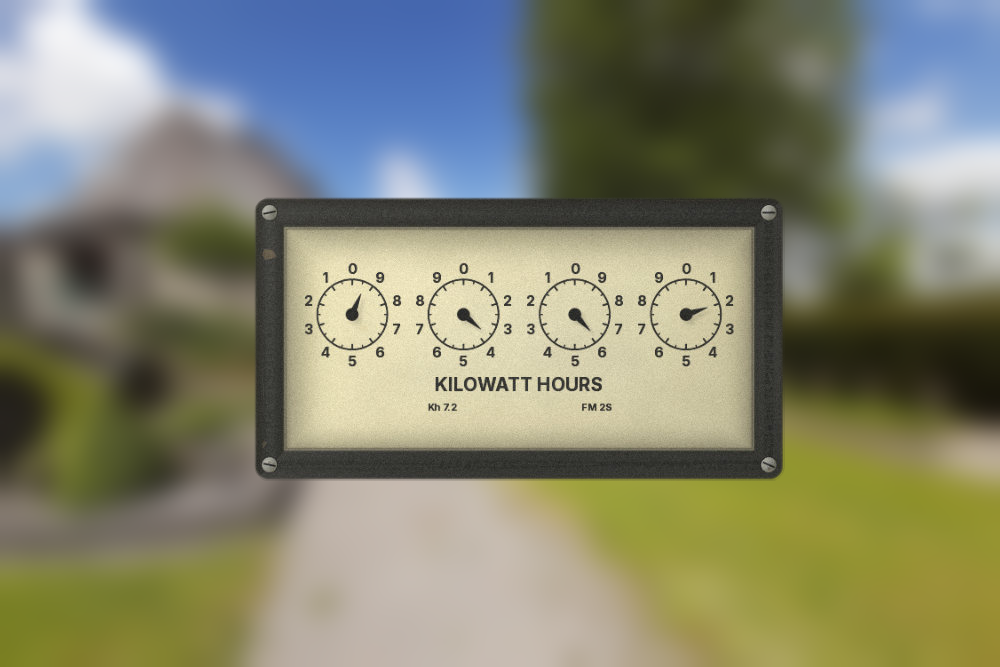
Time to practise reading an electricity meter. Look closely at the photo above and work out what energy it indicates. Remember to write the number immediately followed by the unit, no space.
9362kWh
